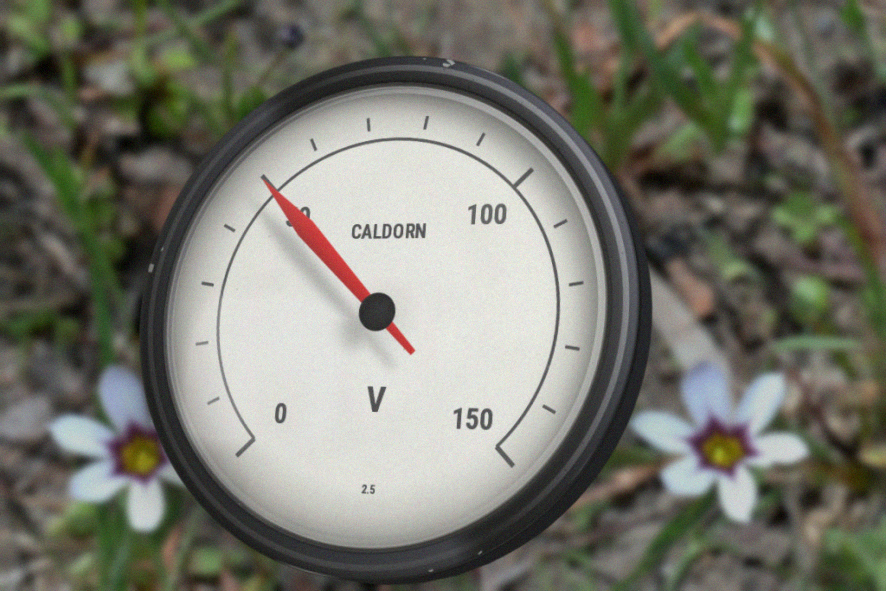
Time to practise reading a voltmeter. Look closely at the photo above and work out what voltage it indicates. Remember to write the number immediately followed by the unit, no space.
50V
